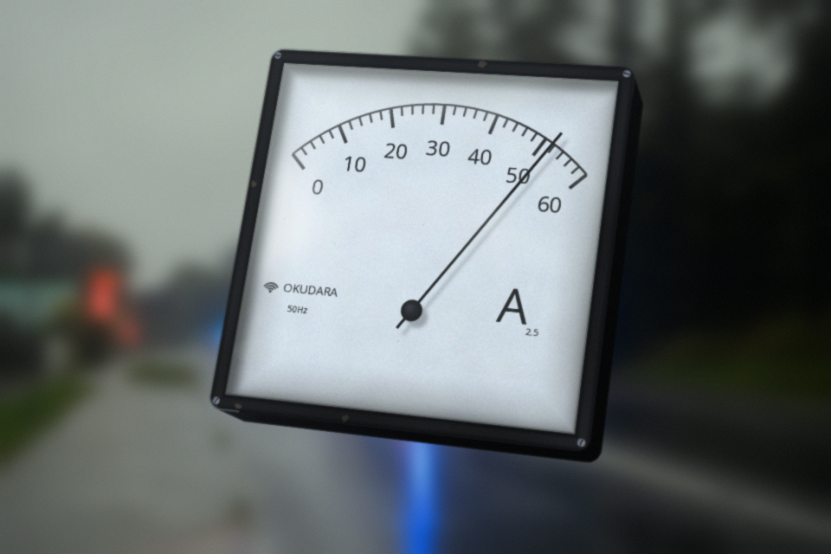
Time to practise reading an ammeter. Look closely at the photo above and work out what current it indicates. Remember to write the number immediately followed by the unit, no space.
52A
